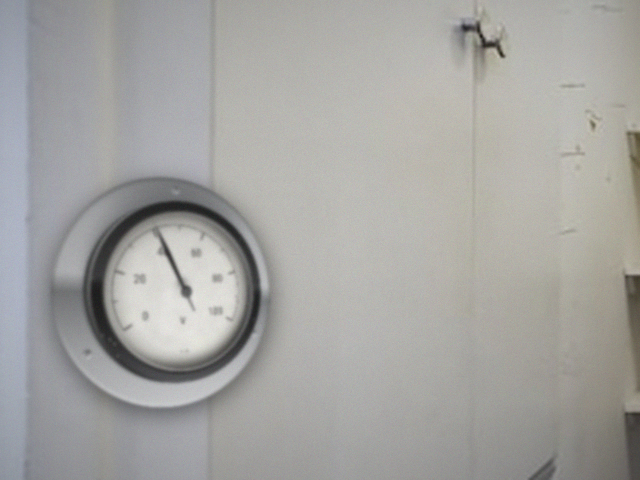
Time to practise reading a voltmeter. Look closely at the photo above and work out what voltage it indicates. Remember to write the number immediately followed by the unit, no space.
40V
